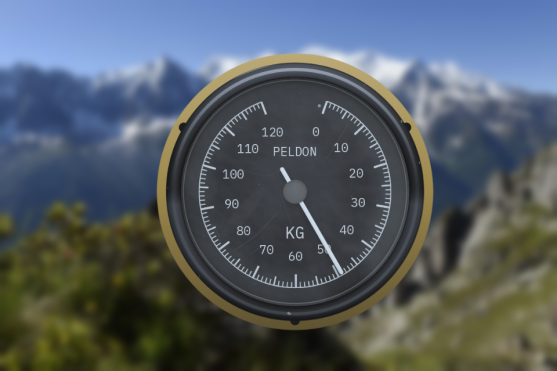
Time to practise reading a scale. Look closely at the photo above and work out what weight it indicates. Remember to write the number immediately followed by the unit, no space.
49kg
